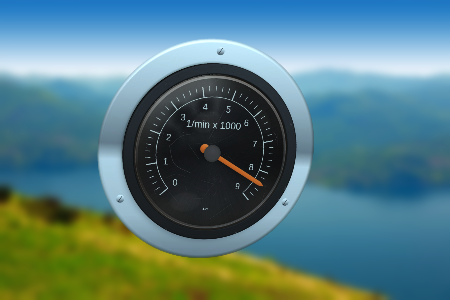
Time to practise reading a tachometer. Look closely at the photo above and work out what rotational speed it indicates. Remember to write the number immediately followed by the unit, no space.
8400rpm
